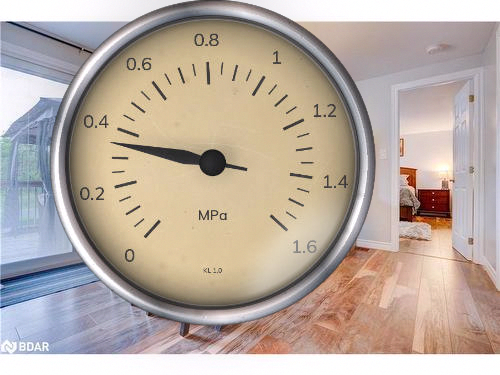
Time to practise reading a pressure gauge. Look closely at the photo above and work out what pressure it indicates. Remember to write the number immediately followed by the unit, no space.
0.35MPa
